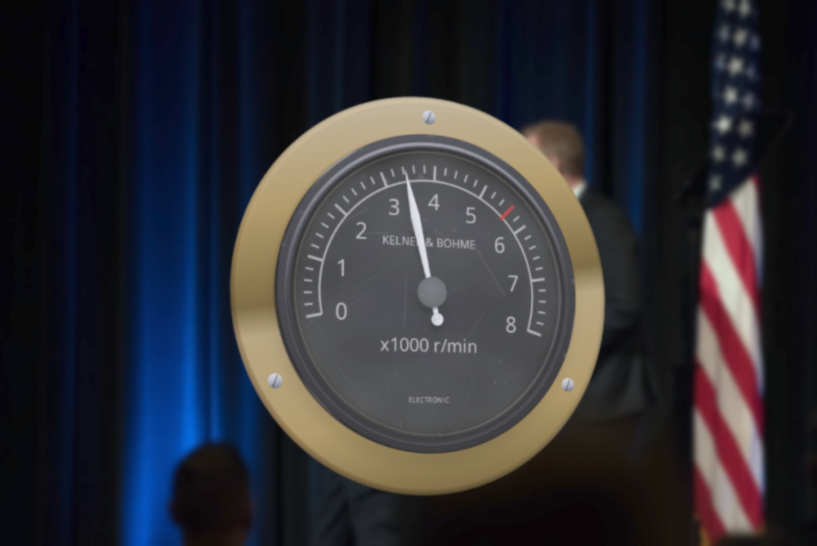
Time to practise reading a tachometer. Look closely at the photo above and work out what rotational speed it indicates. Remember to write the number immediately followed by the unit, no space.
3400rpm
